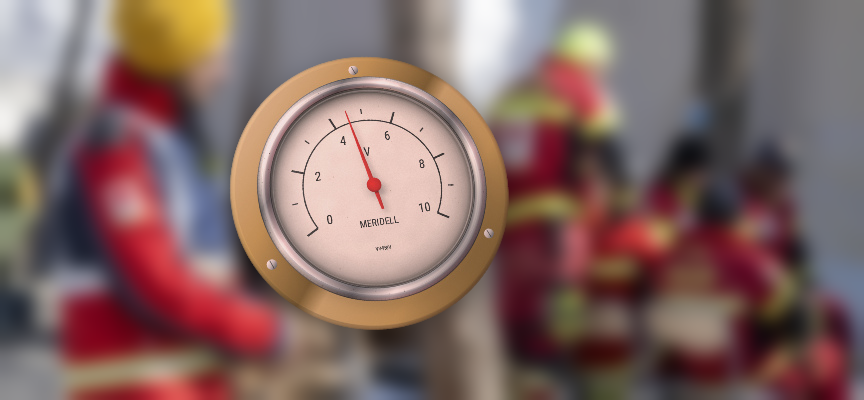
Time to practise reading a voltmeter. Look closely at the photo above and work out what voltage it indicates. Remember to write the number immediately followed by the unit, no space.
4.5V
